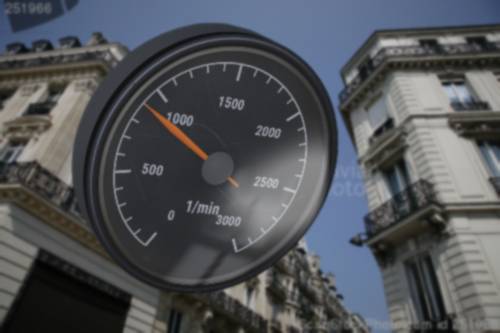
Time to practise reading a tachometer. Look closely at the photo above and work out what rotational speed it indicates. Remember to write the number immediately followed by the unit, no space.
900rpm
